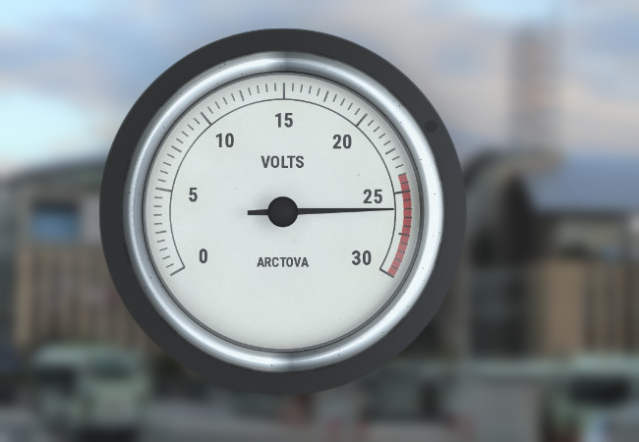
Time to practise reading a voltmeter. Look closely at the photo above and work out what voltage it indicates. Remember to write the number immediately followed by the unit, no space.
26V
